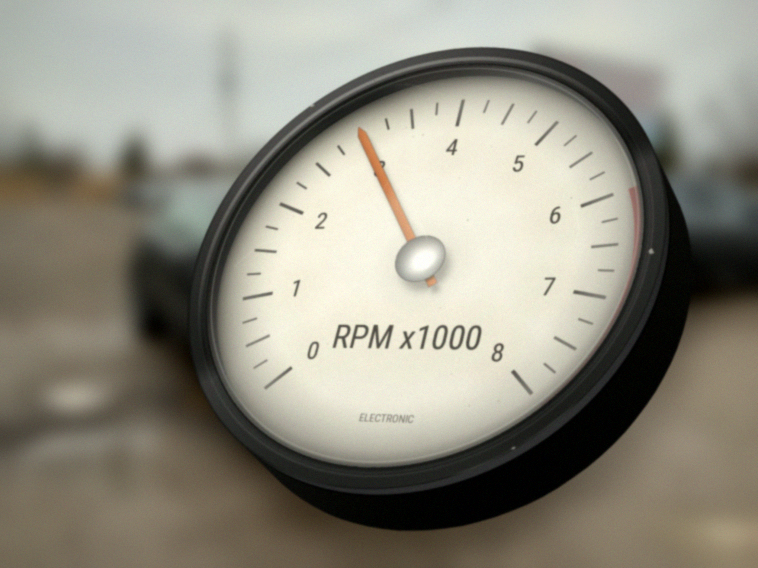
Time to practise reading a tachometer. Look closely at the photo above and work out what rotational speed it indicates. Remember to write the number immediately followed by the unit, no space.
3000rpm
